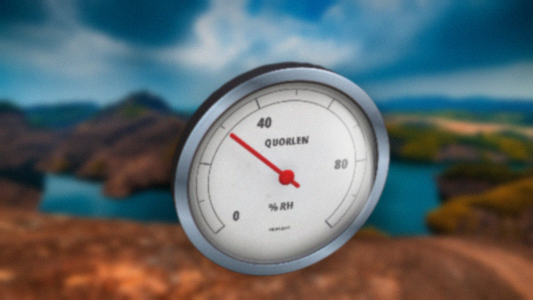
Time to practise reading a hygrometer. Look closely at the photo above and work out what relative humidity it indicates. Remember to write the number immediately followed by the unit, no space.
30%
